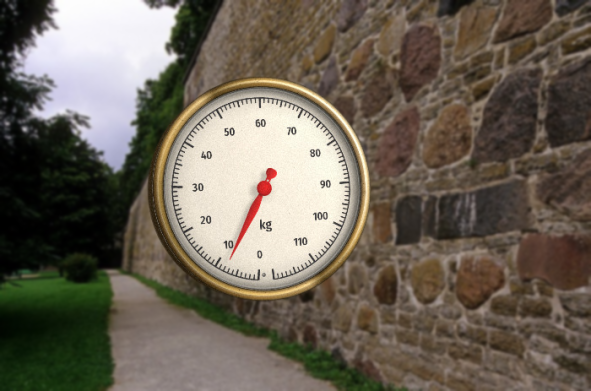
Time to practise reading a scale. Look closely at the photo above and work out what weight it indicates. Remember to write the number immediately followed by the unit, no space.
8kg
